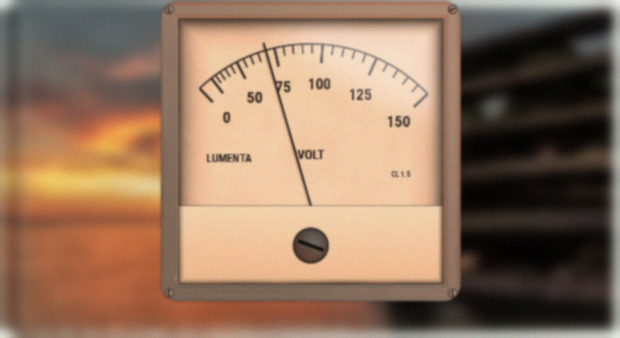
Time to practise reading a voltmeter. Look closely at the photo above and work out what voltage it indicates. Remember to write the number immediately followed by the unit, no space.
70V
